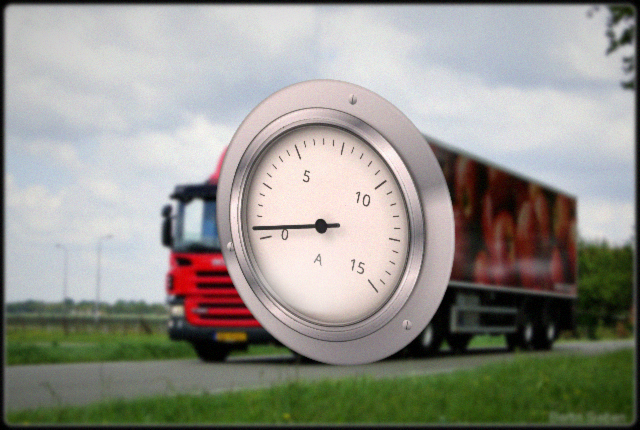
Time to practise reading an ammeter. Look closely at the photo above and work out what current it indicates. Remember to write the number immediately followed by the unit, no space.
0.5A
